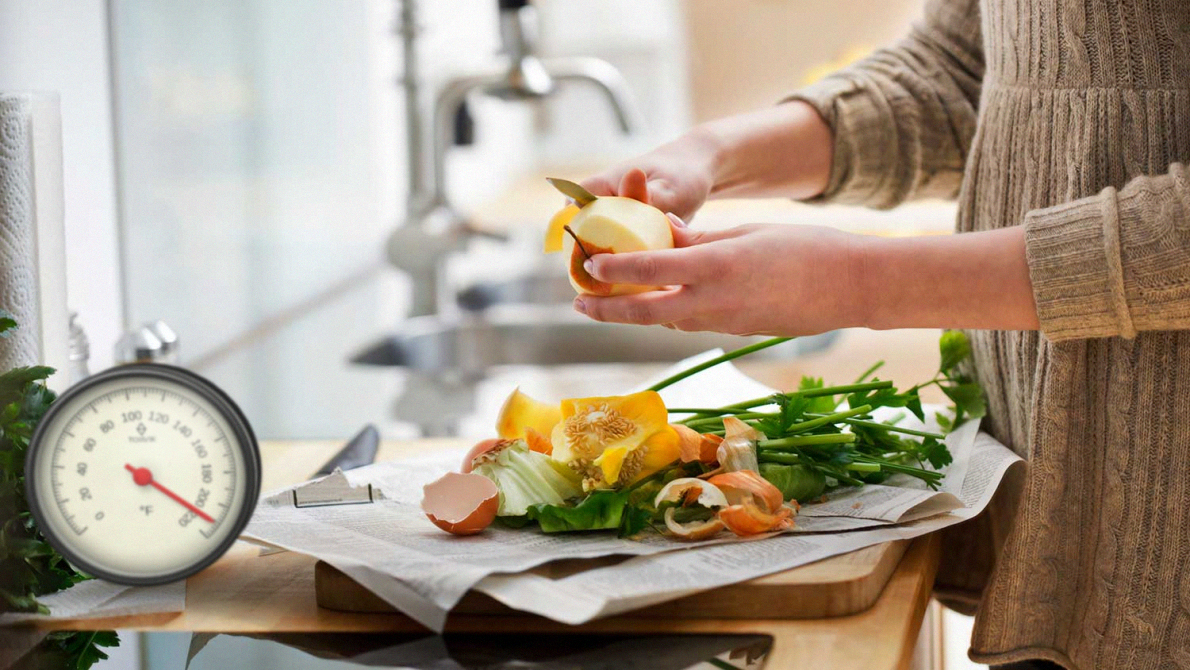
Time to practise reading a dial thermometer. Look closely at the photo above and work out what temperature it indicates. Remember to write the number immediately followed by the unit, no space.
210°F
